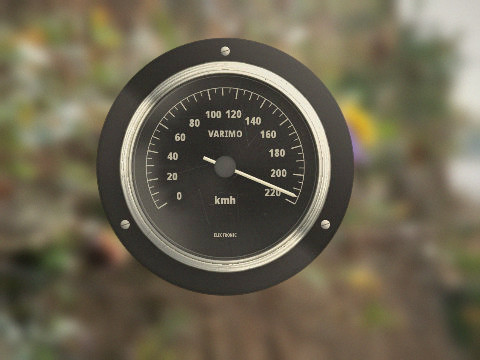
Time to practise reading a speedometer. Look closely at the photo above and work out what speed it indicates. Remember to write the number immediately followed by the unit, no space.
215km/h
